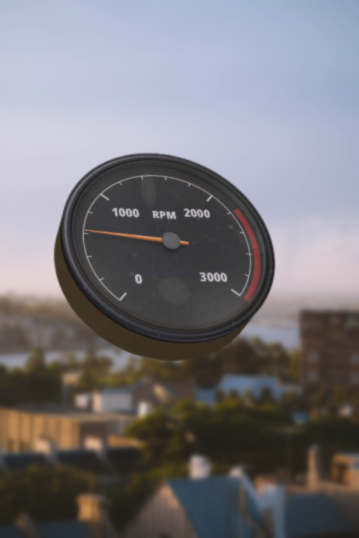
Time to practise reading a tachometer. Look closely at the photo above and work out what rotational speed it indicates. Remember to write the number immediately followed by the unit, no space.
600rpm
